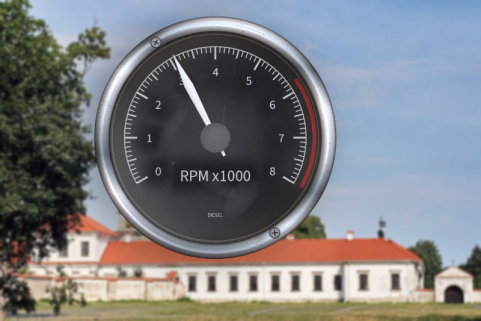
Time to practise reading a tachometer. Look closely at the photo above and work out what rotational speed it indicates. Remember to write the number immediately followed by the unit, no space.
3100rpm
